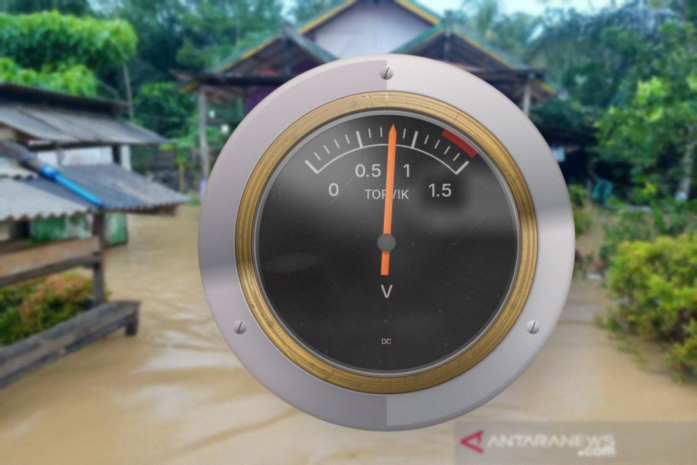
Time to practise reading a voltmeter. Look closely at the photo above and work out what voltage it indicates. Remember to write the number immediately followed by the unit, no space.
0.8V
